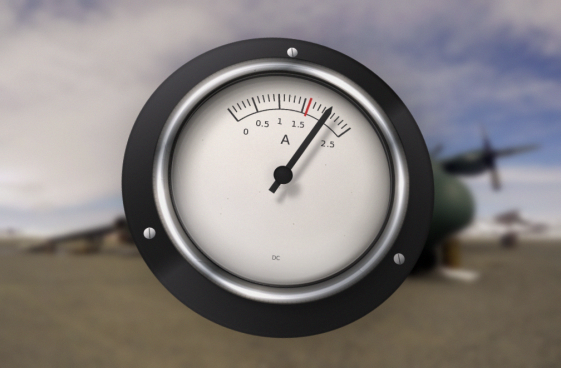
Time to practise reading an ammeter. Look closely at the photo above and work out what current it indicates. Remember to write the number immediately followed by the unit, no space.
2A
